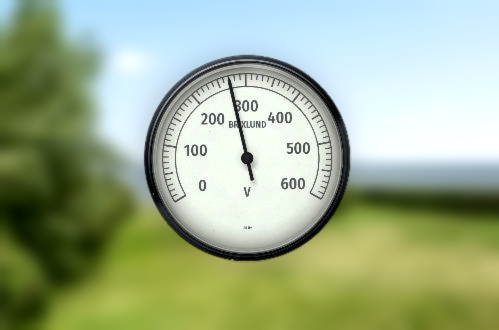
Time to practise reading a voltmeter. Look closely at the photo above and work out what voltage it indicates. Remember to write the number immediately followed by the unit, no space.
270V
